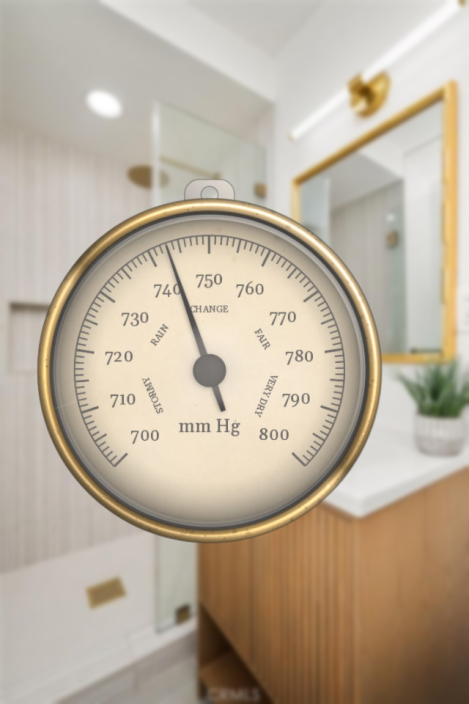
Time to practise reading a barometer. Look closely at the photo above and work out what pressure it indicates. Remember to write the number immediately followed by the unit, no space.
743mmHg
